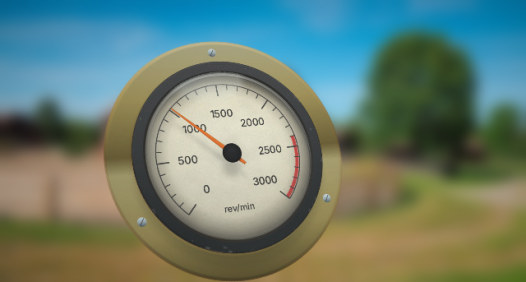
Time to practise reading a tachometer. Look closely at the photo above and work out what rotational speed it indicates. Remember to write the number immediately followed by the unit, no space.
1000rpm
